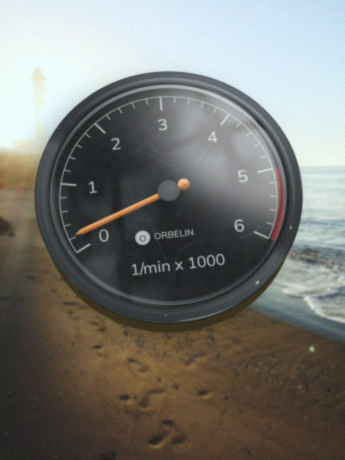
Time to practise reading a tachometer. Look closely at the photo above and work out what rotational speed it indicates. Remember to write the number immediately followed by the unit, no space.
200rpm
